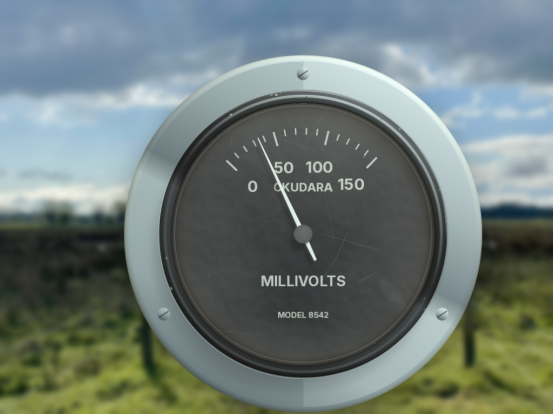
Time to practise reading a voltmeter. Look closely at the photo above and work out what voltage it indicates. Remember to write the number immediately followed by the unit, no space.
35mV
